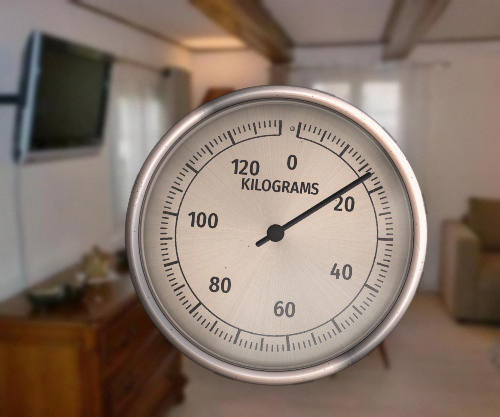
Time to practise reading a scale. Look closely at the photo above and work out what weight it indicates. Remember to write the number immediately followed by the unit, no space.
17kg
